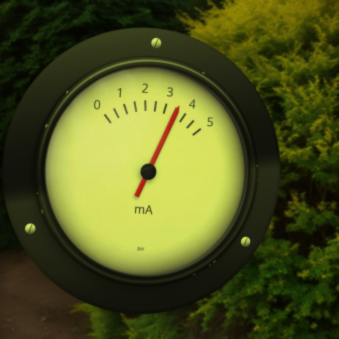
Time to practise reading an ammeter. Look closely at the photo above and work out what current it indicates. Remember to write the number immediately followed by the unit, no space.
3.5mA
